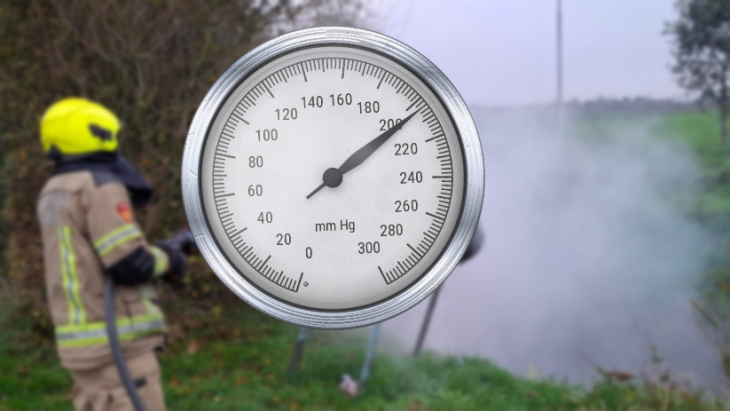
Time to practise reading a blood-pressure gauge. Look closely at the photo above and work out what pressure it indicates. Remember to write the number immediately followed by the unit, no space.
204mmHg
